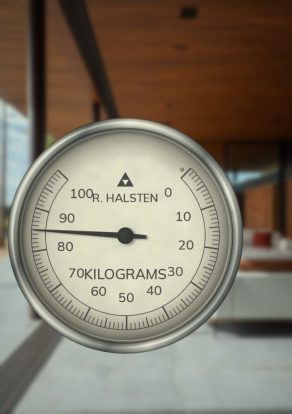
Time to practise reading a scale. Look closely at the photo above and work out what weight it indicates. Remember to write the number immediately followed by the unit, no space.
85kg
